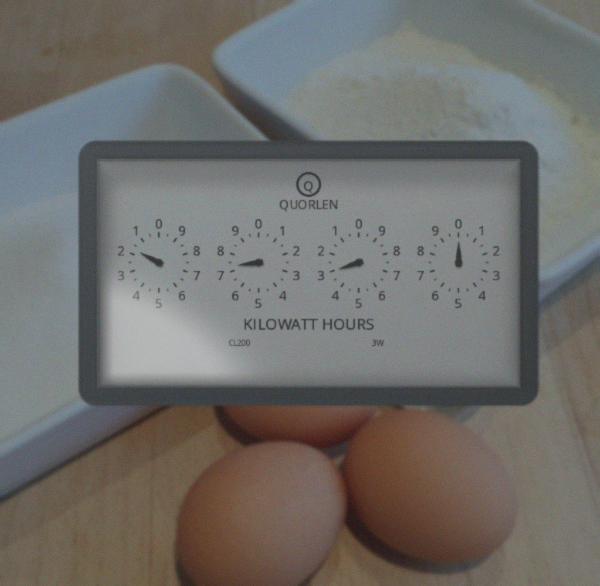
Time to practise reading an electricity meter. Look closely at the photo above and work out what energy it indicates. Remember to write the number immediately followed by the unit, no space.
1730kWh
